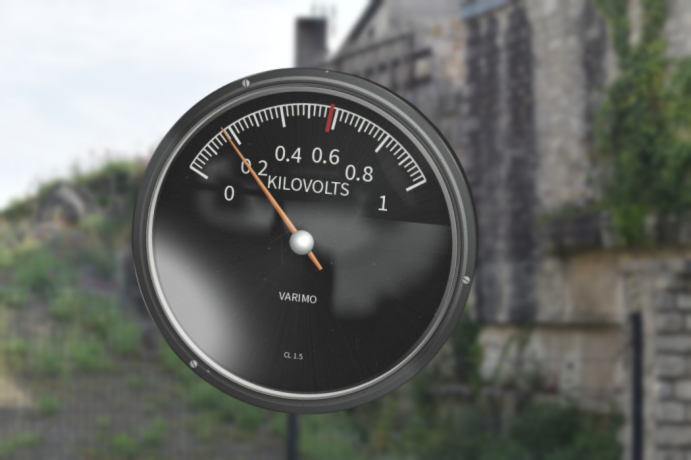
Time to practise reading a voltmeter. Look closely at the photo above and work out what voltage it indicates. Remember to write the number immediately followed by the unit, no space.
0.18kV
